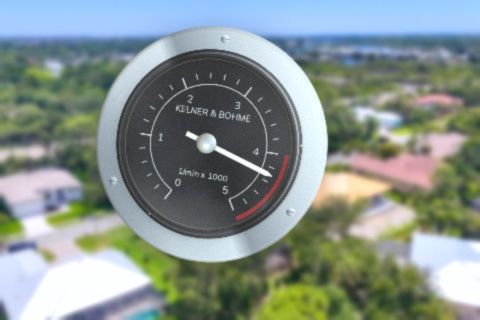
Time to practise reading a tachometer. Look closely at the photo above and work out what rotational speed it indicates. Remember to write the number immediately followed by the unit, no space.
4300rpm
